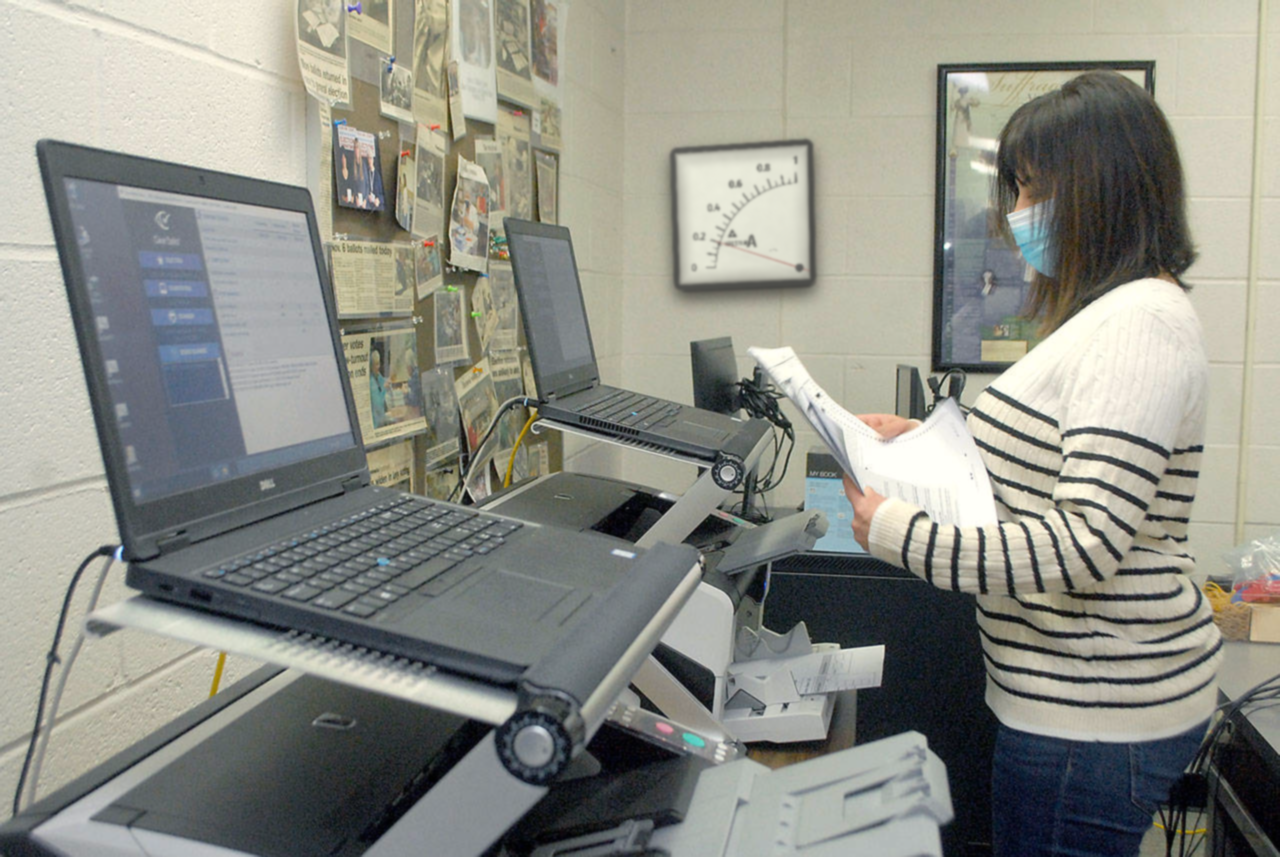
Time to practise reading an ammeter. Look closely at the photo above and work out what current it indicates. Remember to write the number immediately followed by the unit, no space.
0.2A
